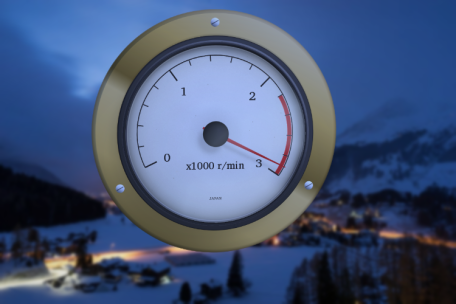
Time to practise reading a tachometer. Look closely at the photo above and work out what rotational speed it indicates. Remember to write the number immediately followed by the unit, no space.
2900rpm
